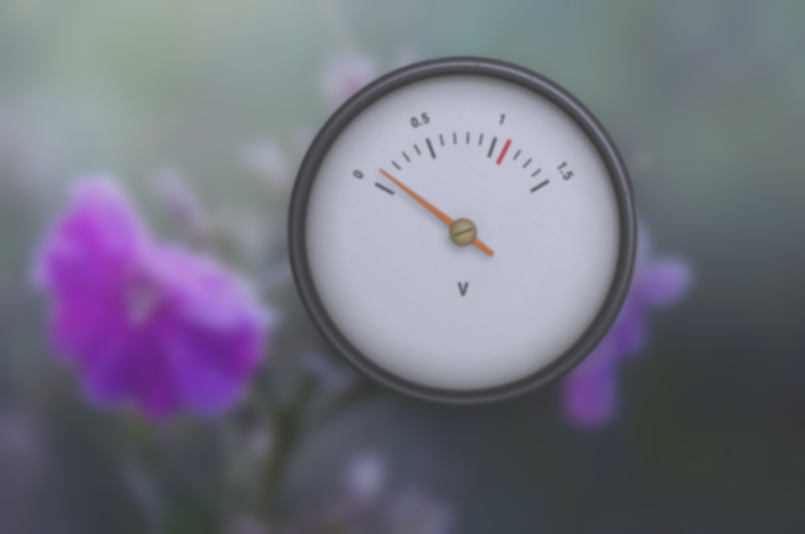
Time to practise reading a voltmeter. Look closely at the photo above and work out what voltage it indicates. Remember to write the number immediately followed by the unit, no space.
0.1V
